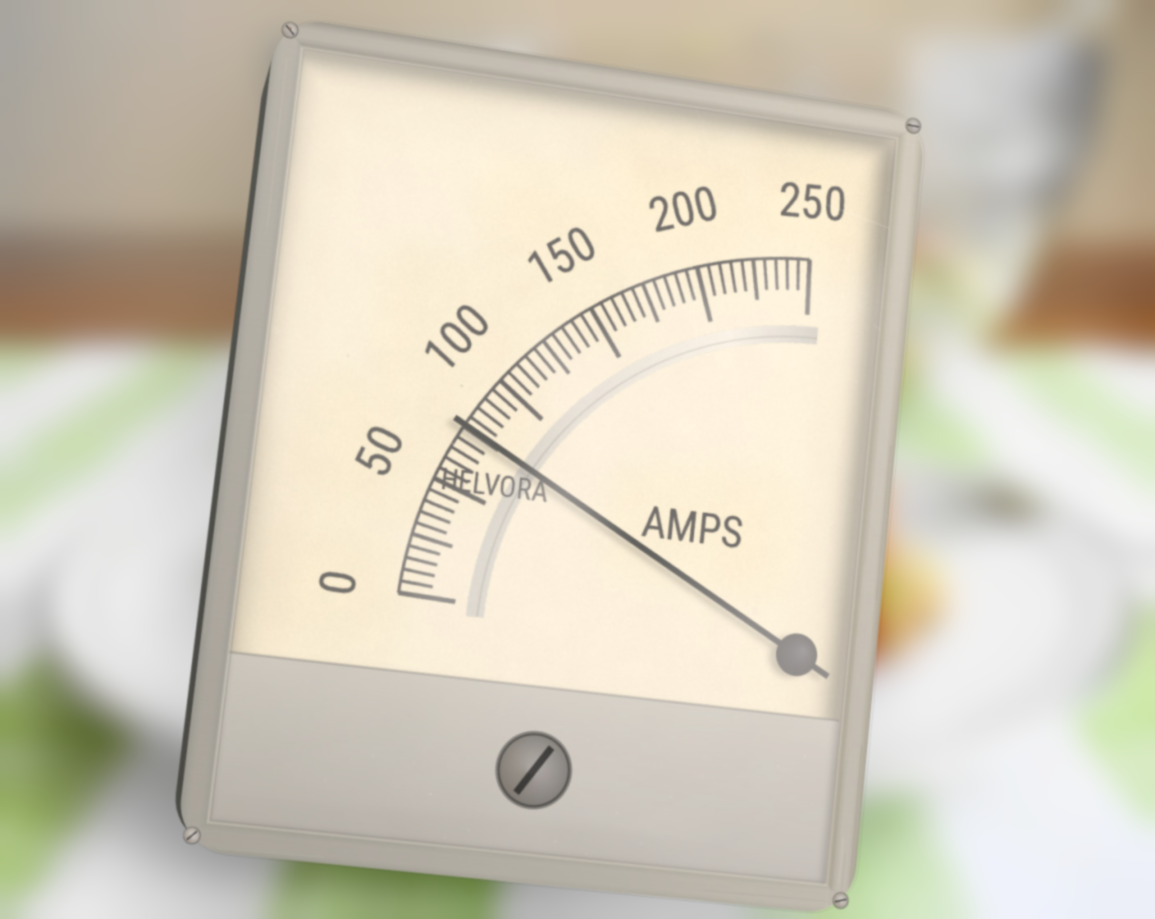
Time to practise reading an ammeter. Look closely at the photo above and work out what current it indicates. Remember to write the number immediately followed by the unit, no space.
75A
